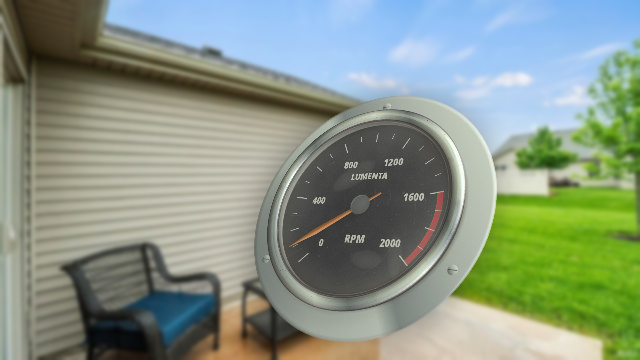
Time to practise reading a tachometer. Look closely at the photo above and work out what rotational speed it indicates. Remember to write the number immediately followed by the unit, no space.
100rpm
